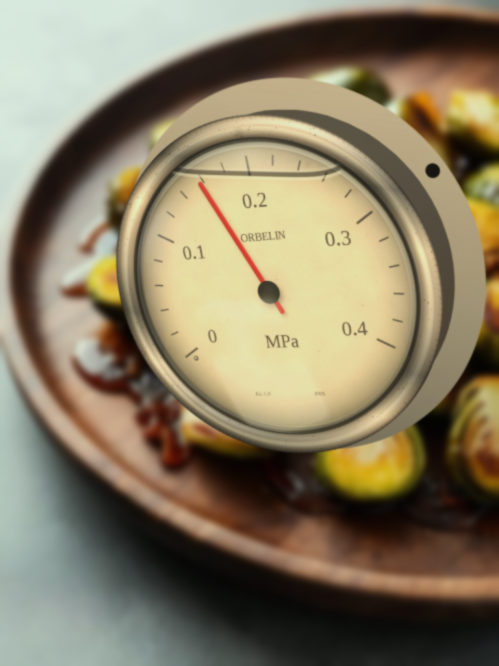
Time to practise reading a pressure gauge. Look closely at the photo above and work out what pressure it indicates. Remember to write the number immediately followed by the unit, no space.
0.16MPa
